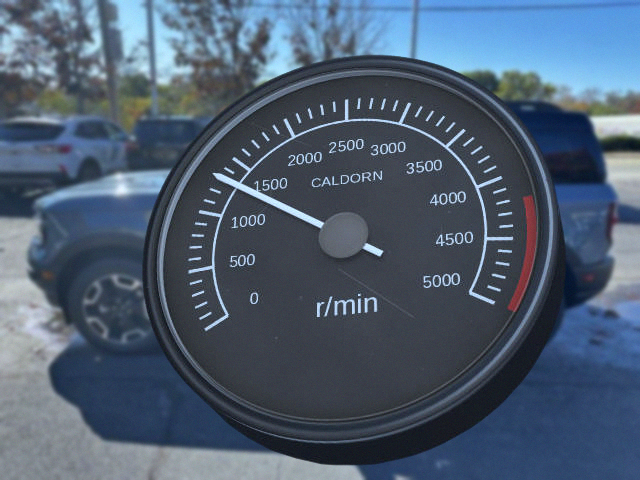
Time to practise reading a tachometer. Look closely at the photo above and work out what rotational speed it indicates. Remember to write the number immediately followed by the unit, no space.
1300rpm
